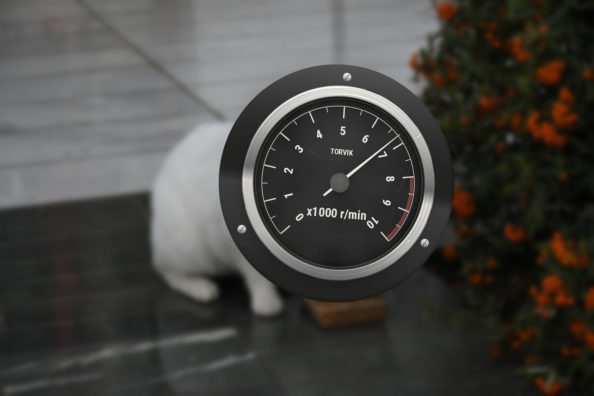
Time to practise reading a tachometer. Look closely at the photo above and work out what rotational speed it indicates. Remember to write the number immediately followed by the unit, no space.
6750rpm
